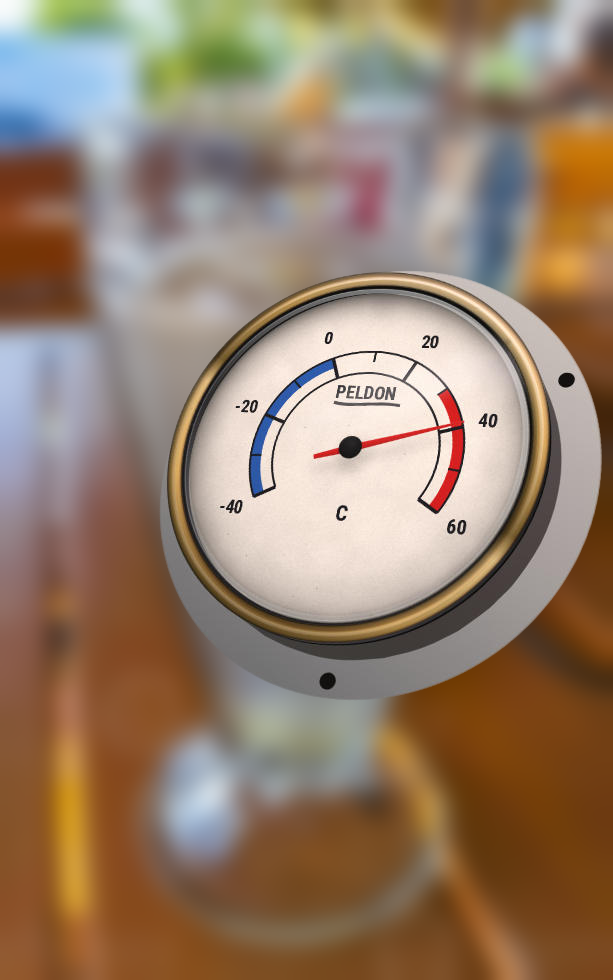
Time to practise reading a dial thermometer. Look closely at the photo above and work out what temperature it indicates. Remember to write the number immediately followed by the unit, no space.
40°C
